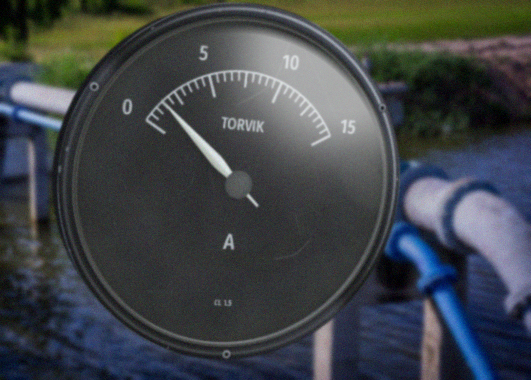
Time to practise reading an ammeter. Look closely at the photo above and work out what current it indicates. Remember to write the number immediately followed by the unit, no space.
1.5A
